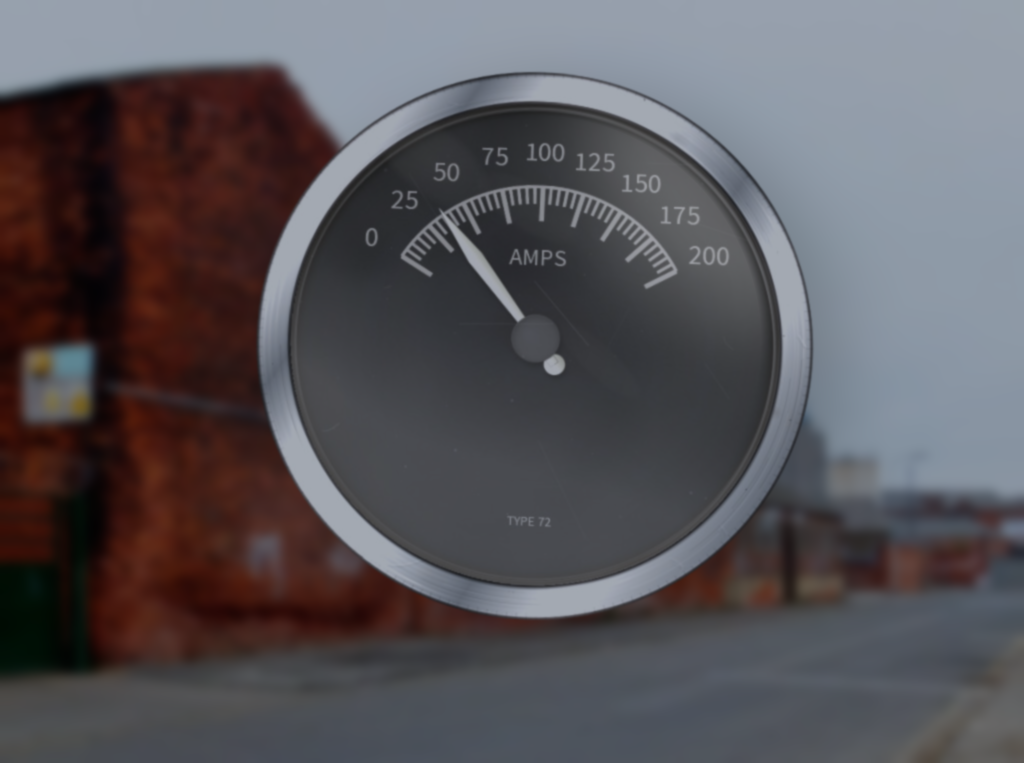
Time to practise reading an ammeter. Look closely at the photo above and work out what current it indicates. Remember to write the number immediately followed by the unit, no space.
35A
